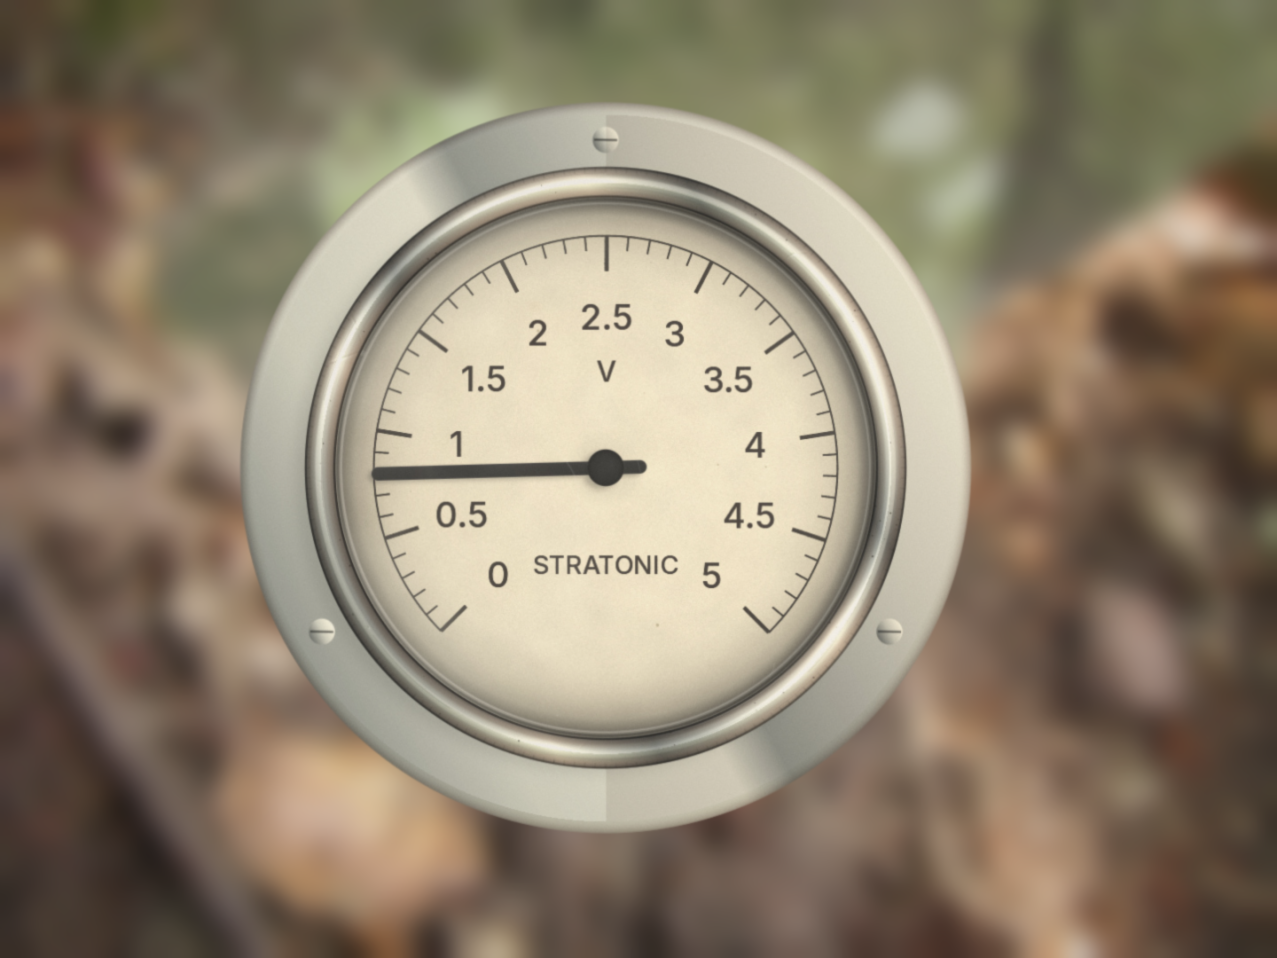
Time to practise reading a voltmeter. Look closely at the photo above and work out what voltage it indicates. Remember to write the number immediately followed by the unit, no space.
0.8V
